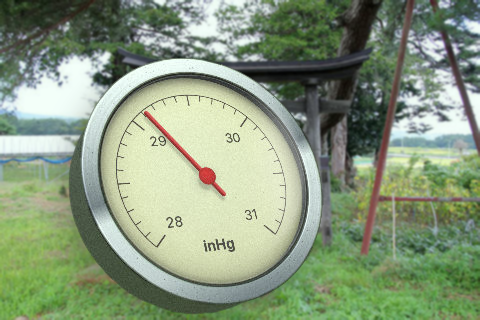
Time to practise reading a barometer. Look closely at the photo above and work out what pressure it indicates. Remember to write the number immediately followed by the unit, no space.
29.1inHg
